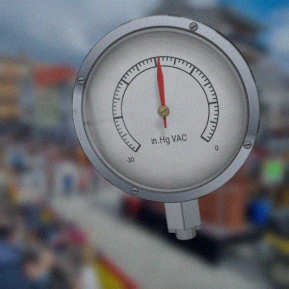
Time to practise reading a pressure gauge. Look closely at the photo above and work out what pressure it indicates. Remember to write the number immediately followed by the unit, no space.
-14.5inHg
